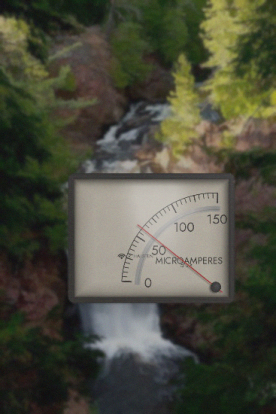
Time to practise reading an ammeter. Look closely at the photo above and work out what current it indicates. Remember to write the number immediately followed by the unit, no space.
60µA
